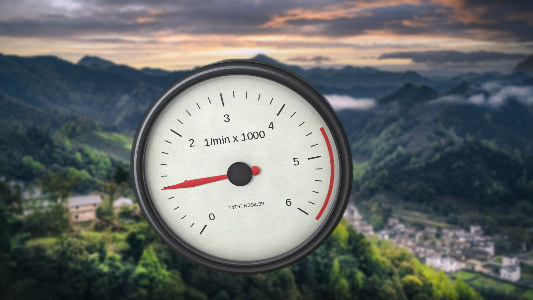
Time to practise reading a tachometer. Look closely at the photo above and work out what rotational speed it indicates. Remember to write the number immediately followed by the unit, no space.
1000rpm
